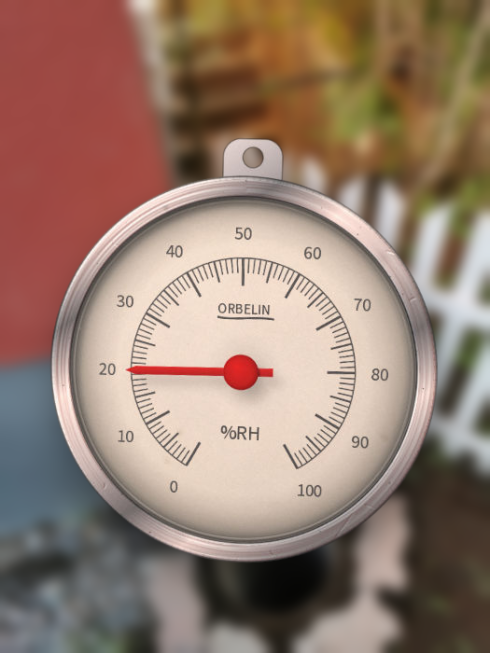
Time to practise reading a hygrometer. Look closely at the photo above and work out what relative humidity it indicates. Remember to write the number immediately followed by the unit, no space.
20%
